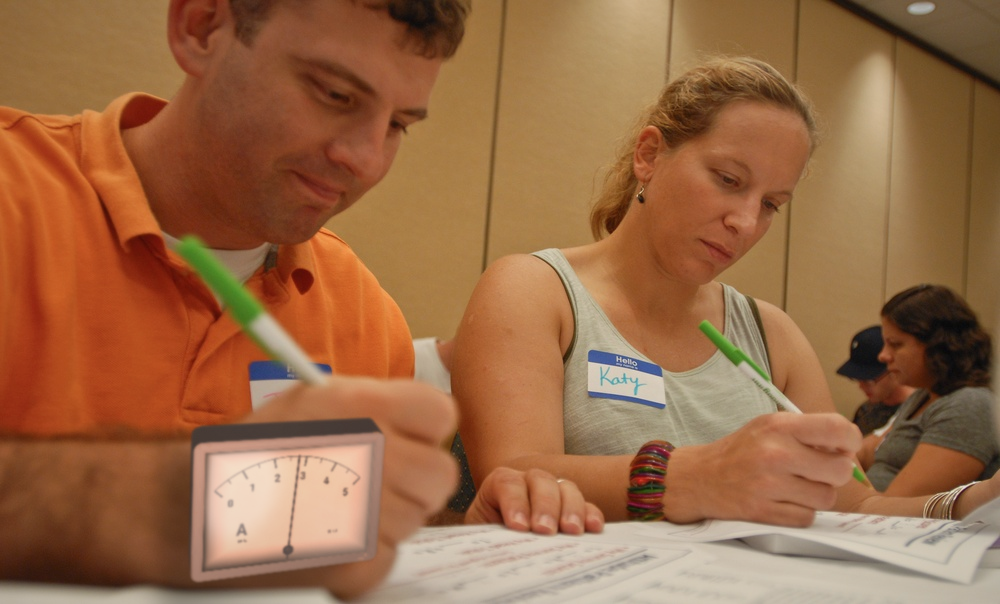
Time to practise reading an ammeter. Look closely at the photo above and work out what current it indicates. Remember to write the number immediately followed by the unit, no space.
2.75A
